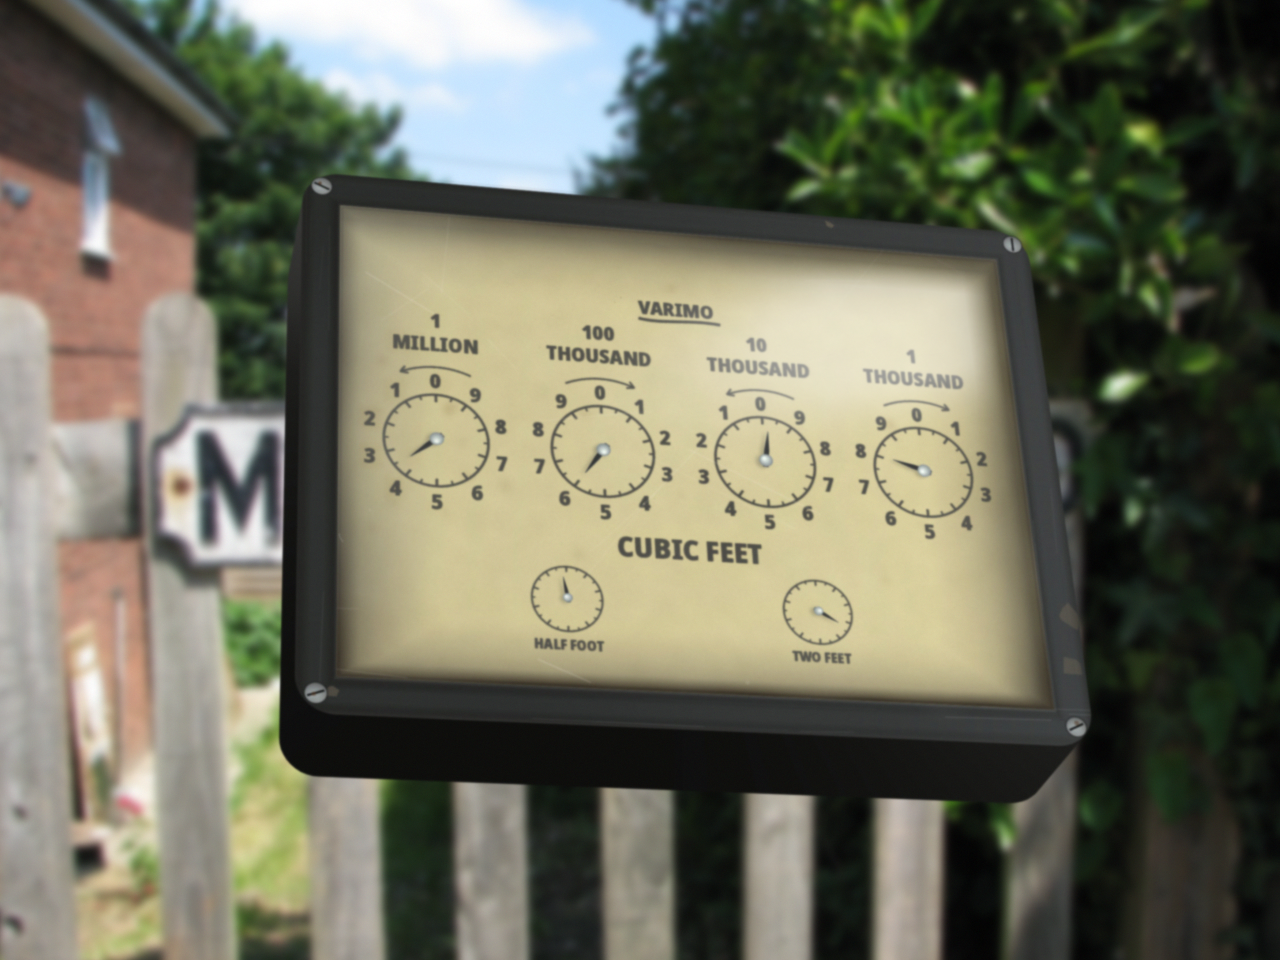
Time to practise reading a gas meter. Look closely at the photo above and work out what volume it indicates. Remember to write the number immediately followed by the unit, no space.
359800ft³
